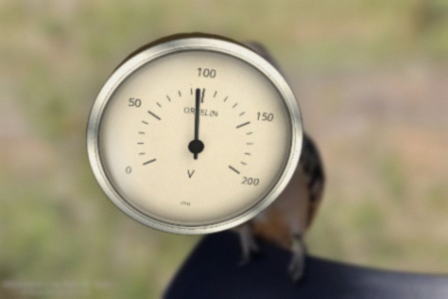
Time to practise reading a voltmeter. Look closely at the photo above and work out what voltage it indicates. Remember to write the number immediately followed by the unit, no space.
95V
